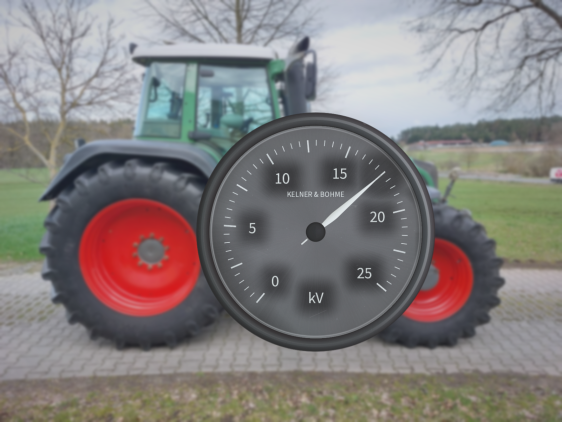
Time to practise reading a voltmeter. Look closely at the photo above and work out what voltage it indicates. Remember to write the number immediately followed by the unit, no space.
17.5kV
